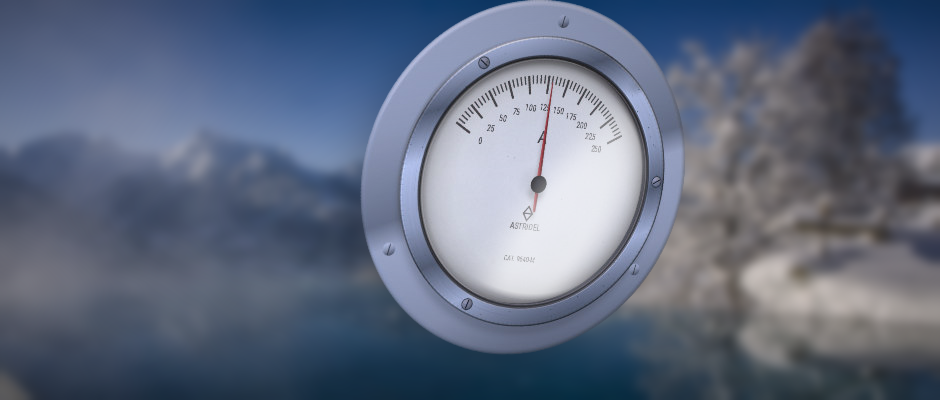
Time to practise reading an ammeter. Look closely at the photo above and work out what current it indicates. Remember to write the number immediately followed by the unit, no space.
125A
